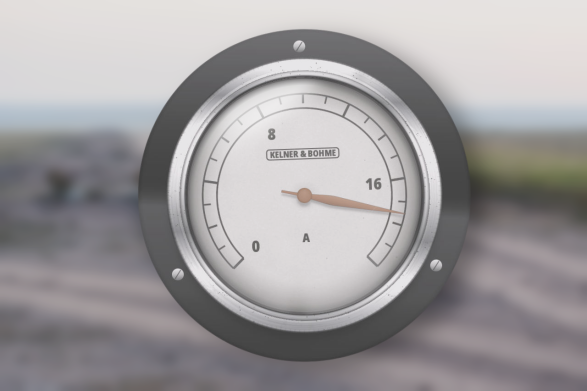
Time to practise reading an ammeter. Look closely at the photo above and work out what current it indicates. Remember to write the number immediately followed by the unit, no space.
17.5A
